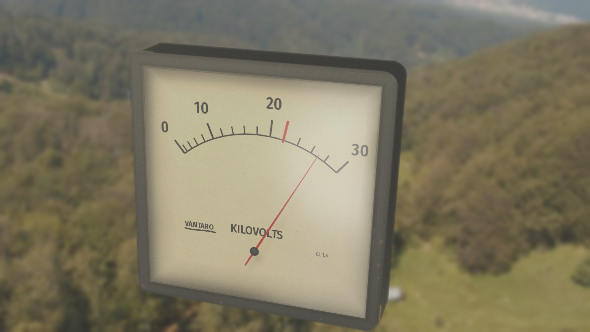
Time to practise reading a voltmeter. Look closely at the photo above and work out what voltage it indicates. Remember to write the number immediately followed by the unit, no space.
27kV
